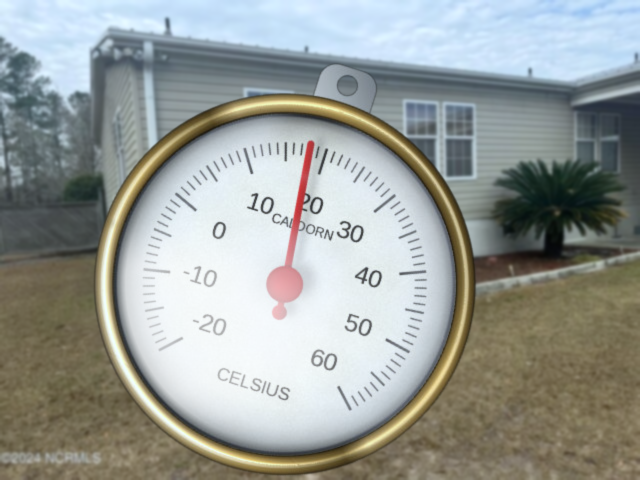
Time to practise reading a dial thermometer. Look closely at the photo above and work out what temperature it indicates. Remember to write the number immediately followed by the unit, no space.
18°C
